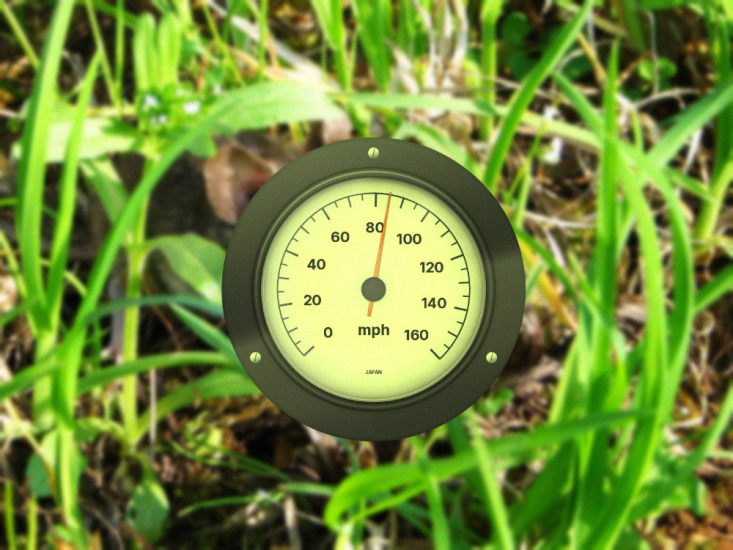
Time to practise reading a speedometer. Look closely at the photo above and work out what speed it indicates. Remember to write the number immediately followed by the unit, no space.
85mph
